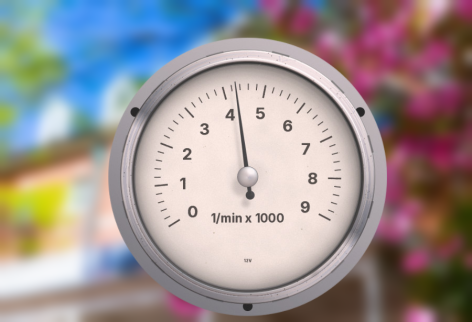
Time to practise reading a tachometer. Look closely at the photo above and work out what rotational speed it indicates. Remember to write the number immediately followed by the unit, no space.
4300rpm
